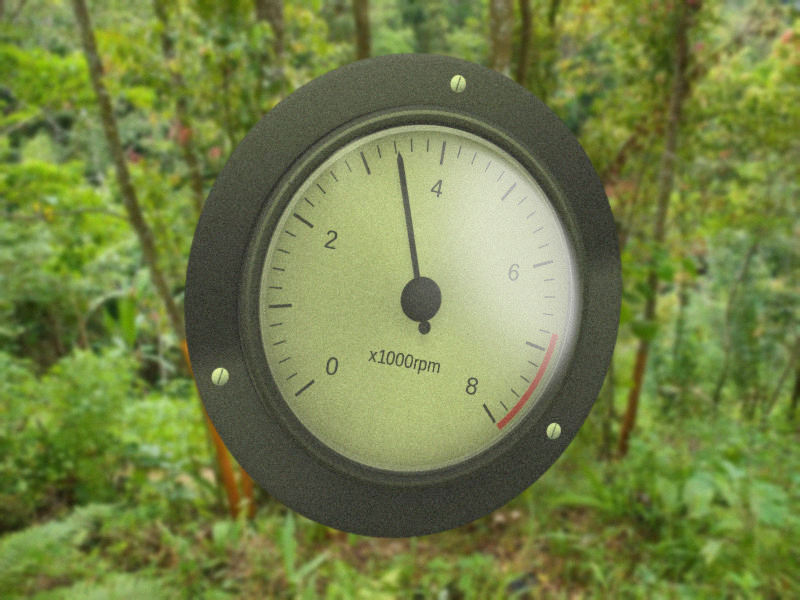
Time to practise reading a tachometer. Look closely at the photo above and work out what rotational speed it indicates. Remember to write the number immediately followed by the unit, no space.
3400rpm
